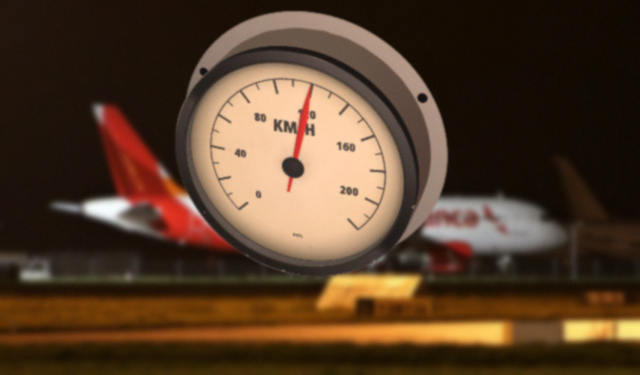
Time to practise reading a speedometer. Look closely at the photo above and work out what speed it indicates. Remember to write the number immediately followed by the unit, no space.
120km/h
